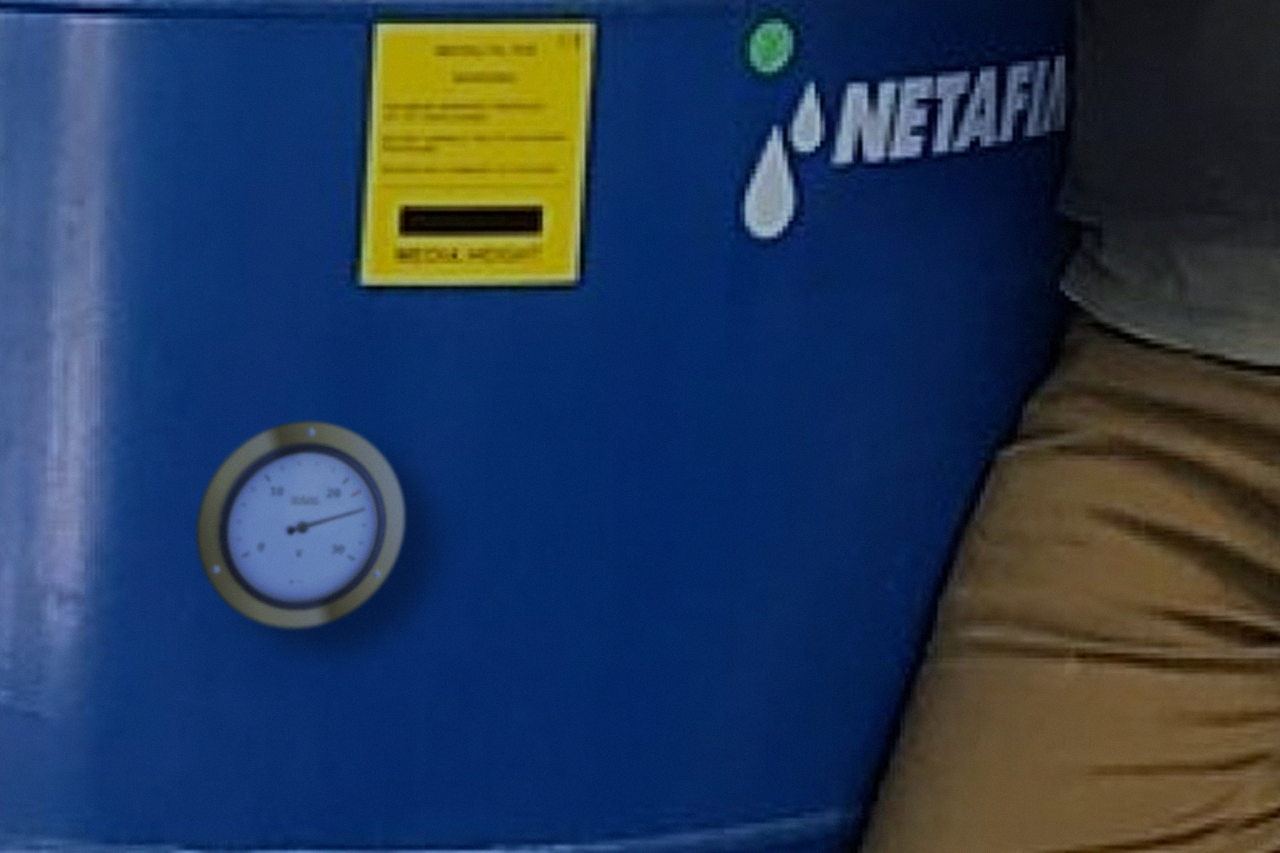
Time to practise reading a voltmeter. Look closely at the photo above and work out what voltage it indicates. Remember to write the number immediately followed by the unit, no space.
24V
